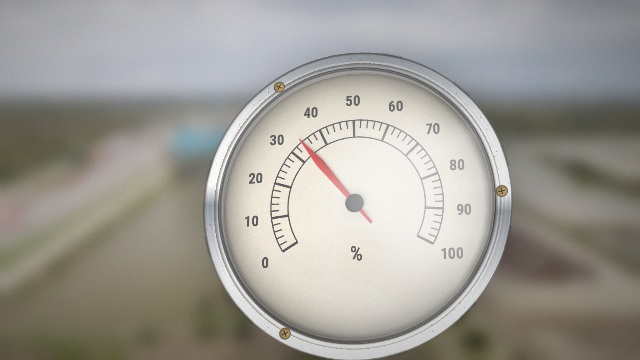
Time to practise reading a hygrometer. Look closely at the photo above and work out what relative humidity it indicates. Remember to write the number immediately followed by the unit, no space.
34%
